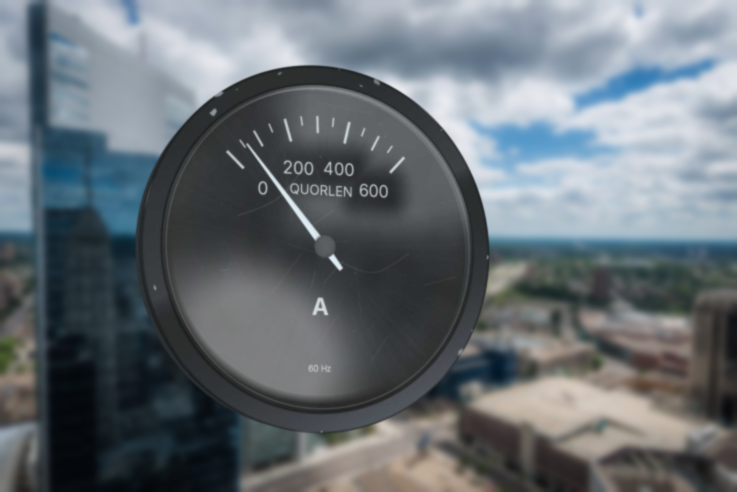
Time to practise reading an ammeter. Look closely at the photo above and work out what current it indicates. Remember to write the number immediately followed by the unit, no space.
50A
